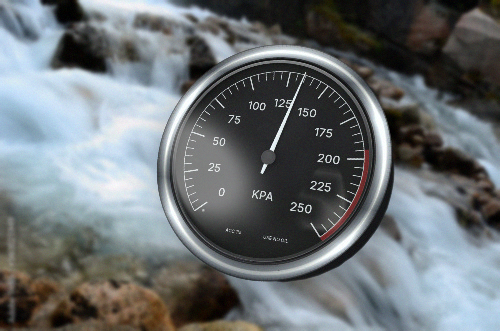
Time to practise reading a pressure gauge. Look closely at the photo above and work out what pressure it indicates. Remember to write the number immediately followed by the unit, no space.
135kPa
